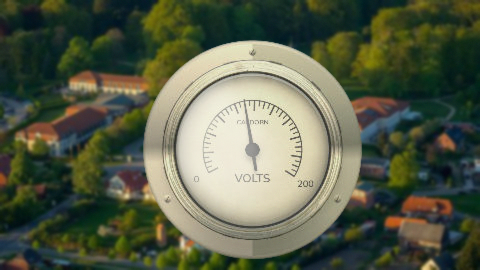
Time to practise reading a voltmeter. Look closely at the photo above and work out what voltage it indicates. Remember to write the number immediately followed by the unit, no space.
90V
